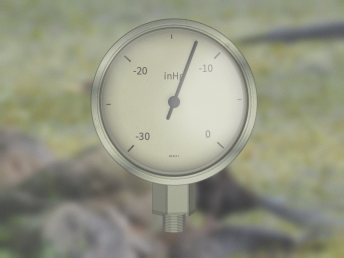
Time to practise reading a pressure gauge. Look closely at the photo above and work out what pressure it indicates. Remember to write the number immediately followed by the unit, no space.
-12.5inHg
